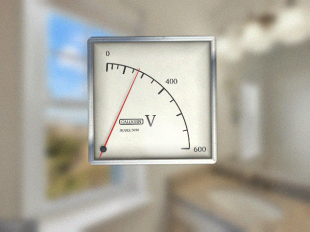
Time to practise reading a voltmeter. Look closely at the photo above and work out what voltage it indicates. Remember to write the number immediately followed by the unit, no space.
275V
